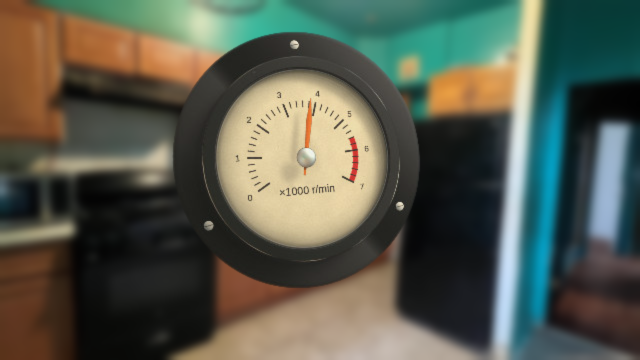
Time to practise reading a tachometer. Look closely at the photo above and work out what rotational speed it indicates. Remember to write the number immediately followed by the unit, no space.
3800rpm
